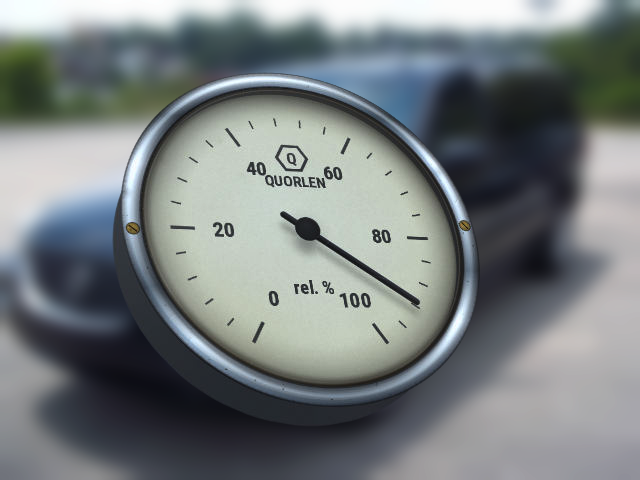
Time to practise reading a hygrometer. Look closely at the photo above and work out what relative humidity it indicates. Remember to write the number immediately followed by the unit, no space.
92%
